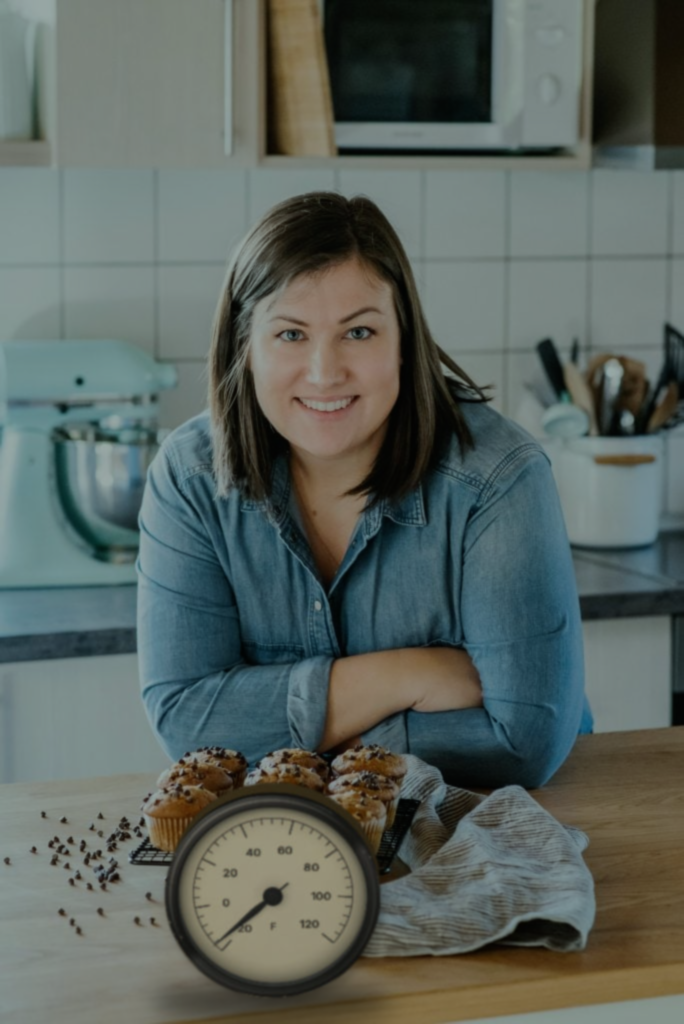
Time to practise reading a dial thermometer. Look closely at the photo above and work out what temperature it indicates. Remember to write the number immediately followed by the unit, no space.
-16°F
